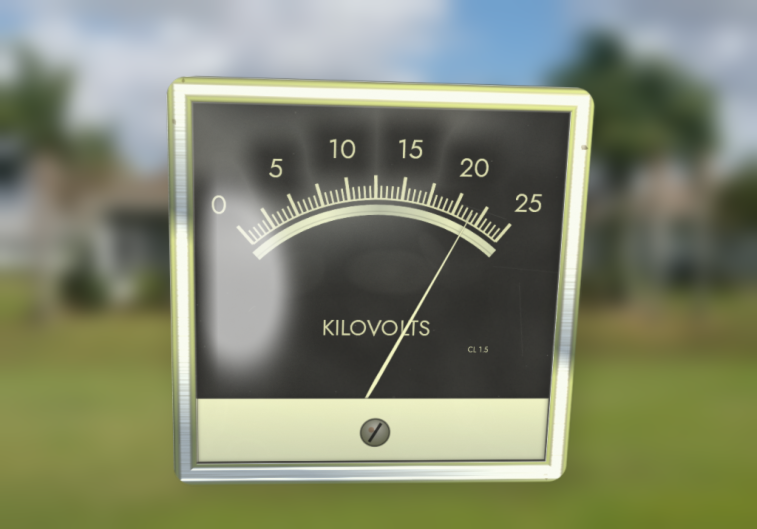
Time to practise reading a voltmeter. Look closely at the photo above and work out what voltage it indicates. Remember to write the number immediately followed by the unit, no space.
21.5kV
